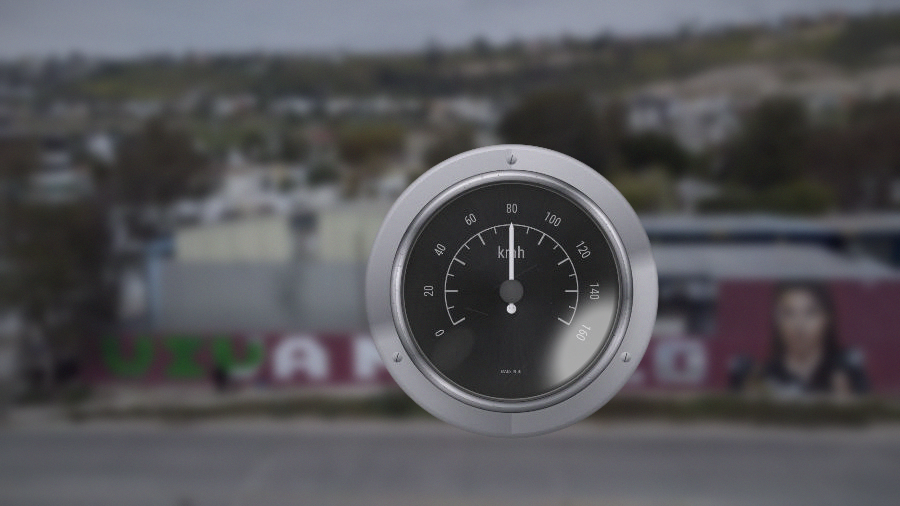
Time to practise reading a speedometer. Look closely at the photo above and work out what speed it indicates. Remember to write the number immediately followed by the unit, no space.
80km/h
